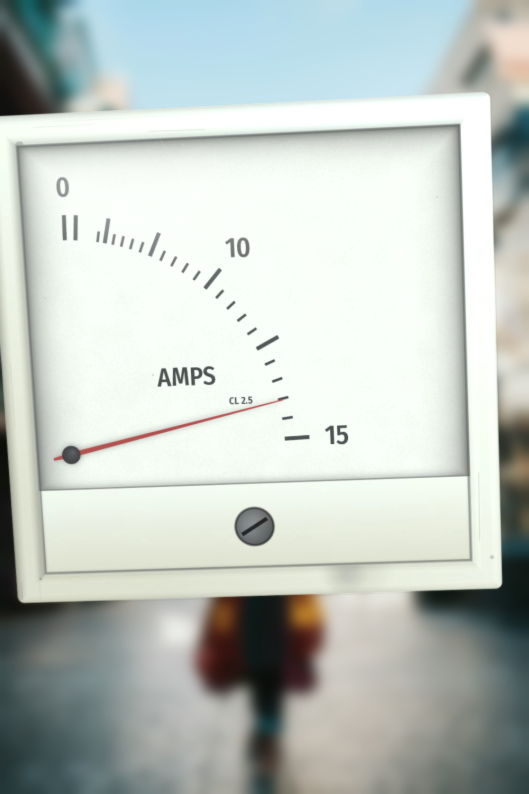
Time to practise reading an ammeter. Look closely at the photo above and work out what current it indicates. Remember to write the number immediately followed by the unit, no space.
14A
